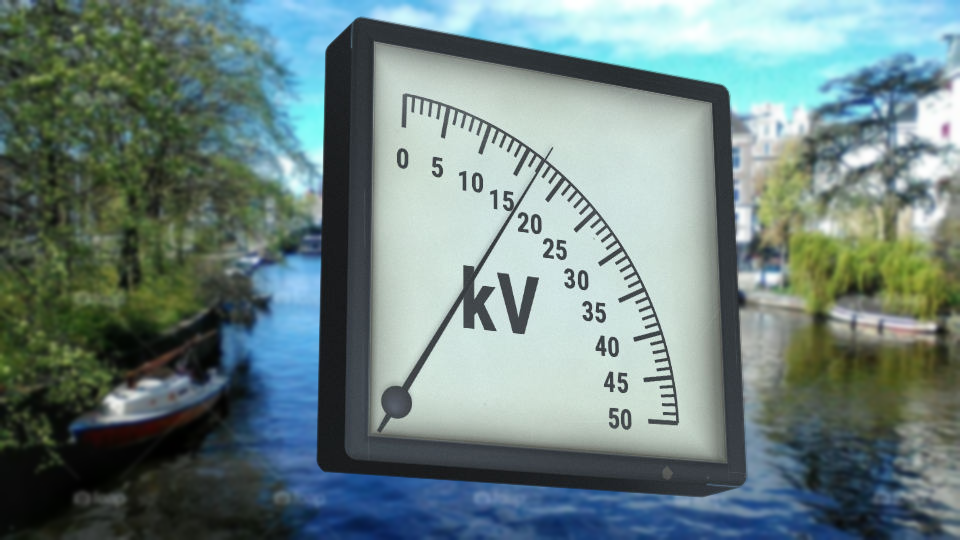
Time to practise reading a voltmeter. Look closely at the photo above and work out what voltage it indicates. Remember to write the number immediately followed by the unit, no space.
17kV
